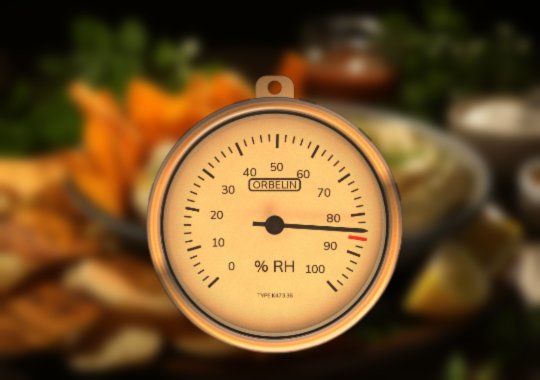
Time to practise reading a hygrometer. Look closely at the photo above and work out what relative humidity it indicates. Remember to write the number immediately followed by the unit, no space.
84%
